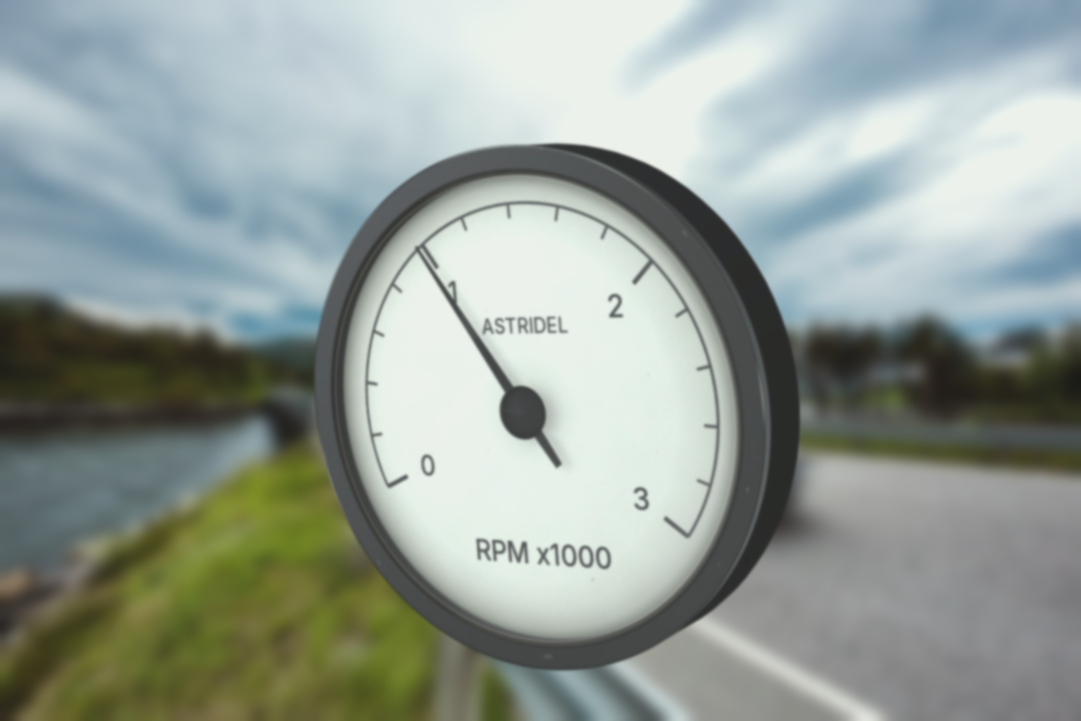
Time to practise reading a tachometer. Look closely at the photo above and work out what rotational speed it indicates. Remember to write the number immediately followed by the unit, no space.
1000rpm
